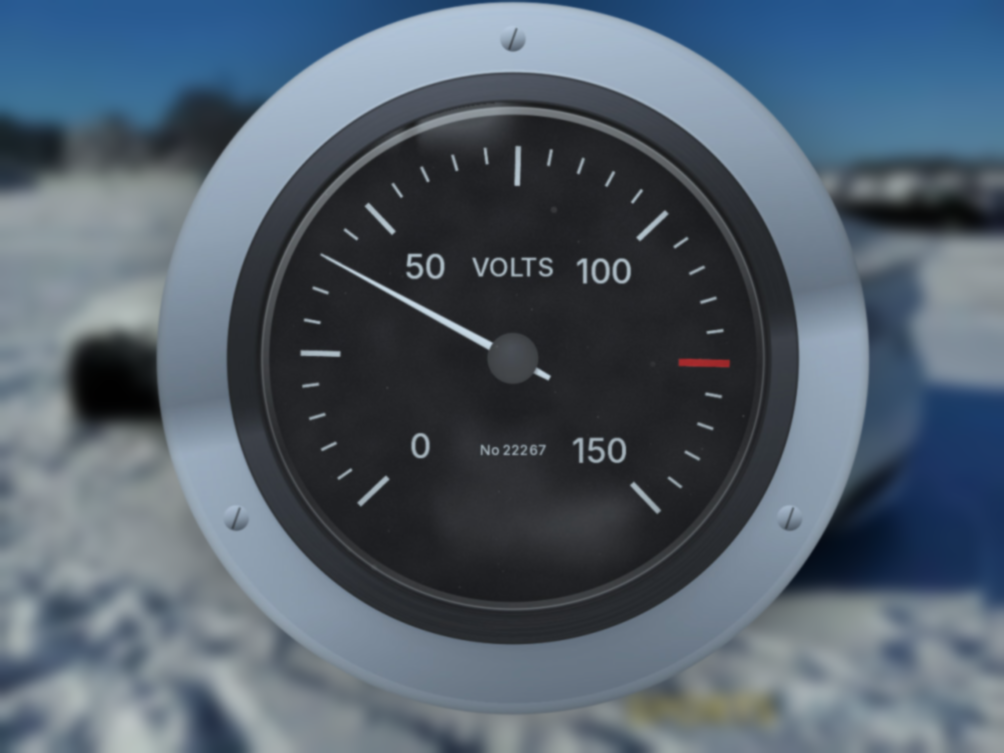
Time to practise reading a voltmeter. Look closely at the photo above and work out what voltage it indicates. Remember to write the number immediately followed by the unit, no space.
40V
